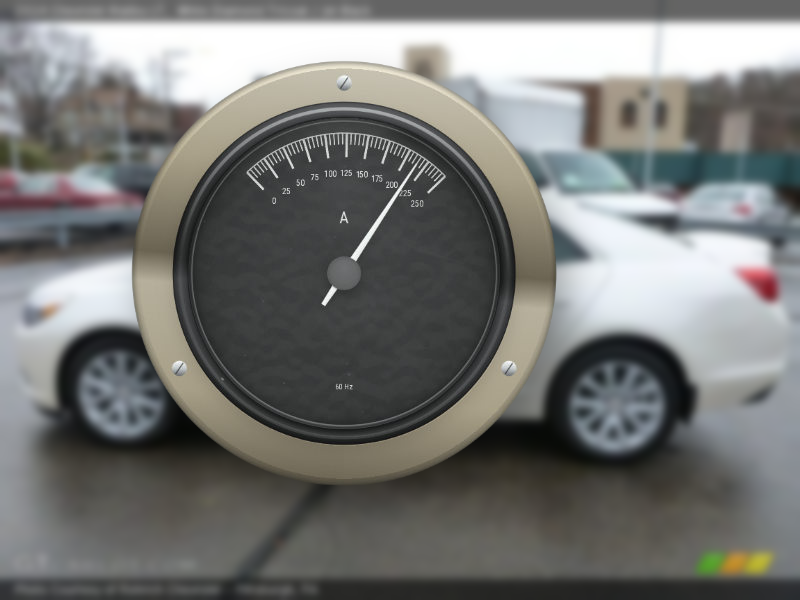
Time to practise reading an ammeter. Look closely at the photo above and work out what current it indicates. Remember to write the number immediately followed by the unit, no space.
215A
